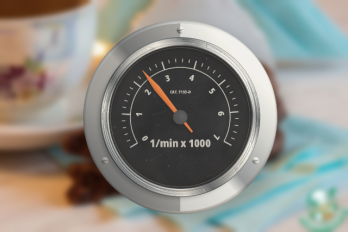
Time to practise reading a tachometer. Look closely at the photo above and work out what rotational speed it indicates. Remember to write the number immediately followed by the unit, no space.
2400rpm
